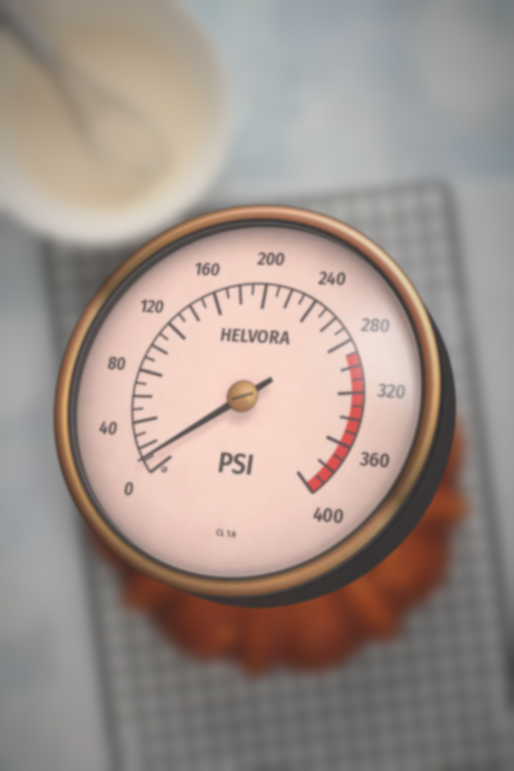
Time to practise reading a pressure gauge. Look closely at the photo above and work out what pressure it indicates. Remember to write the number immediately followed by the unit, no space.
10psi
